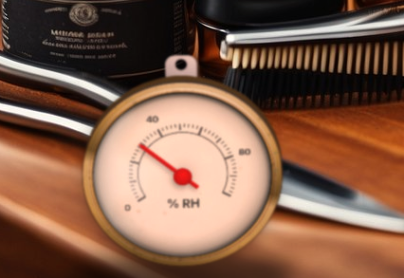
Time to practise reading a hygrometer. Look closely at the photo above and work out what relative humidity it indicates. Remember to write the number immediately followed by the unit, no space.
30%
